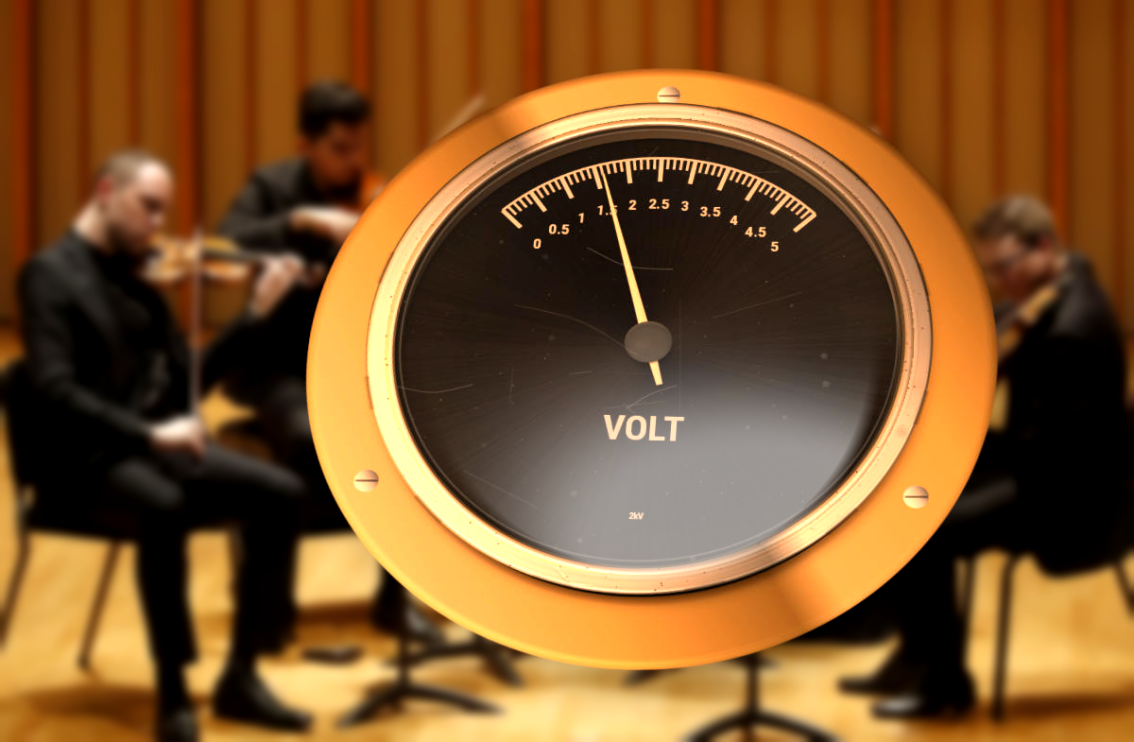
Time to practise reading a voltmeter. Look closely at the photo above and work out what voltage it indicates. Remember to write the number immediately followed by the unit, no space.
1.6V
